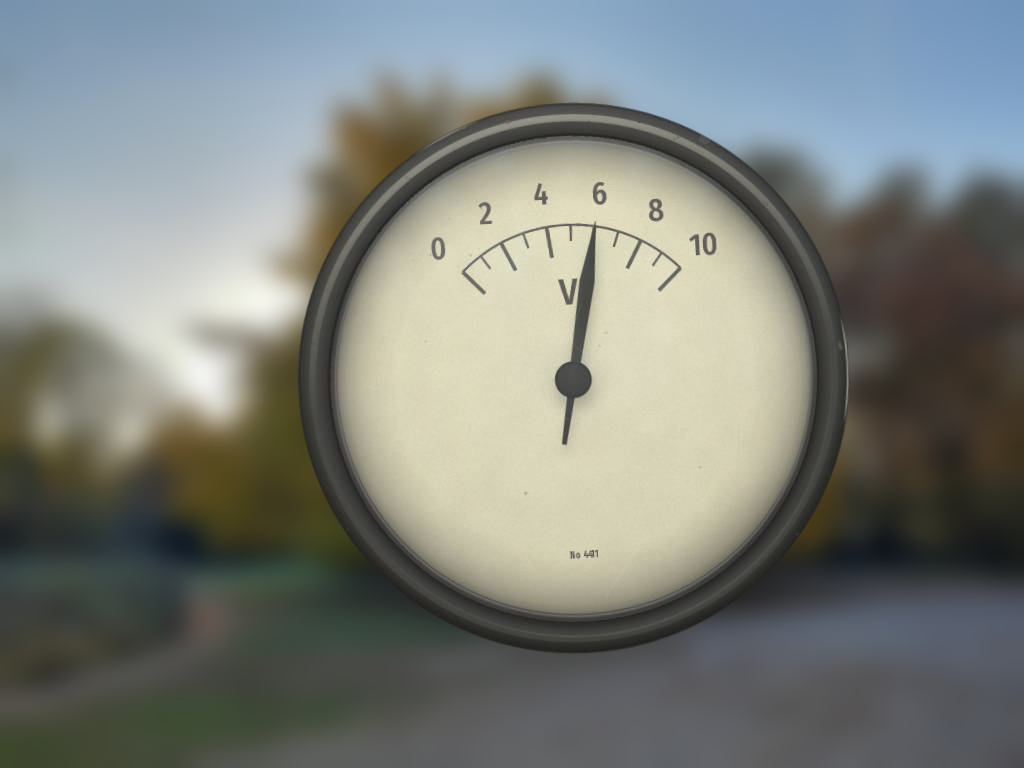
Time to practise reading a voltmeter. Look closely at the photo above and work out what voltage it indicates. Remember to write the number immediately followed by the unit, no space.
6V
